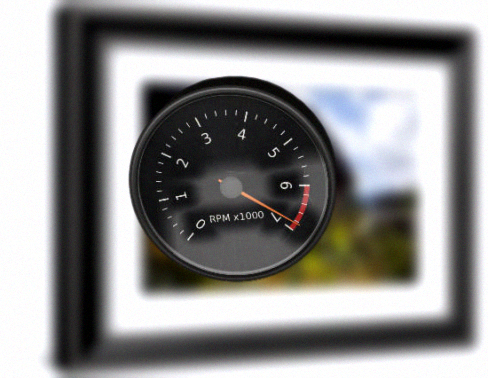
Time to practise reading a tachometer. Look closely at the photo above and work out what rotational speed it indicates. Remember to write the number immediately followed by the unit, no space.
6800rpm
